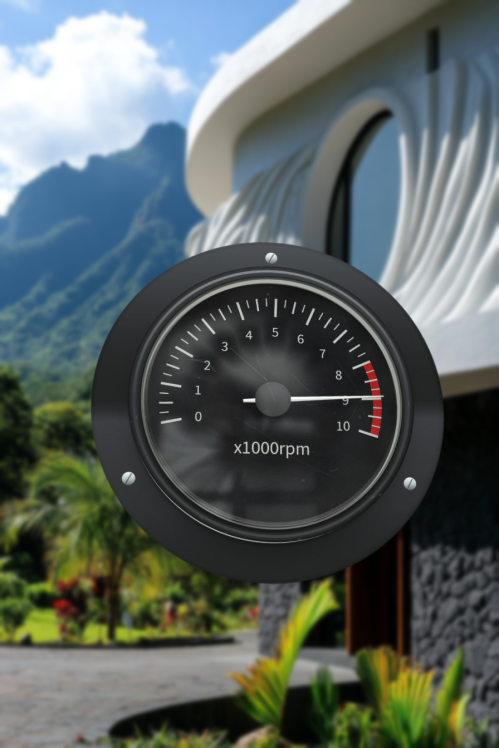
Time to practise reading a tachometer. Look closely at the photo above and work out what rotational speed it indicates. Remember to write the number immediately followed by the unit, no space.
9000rpm
